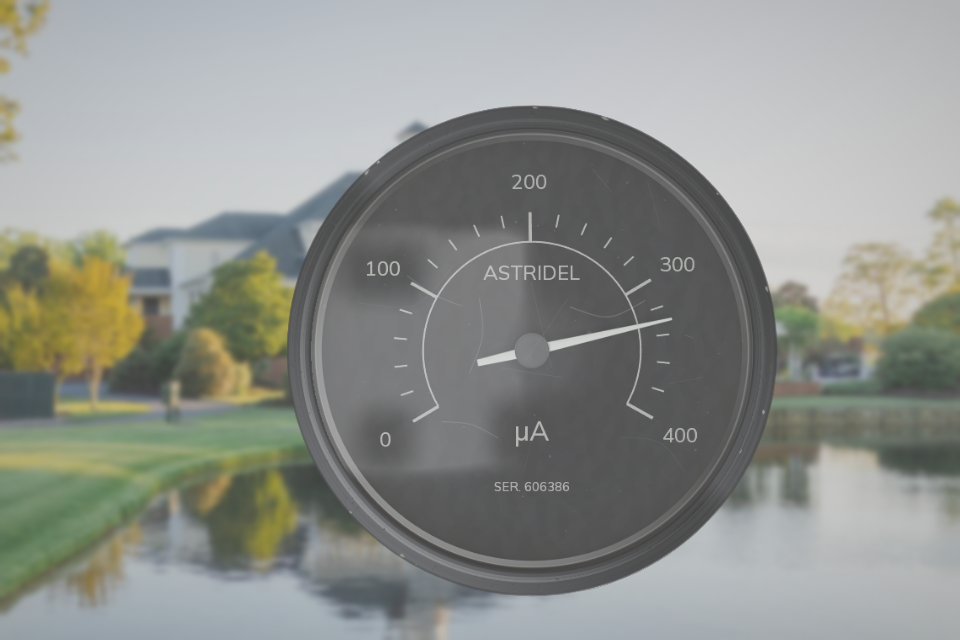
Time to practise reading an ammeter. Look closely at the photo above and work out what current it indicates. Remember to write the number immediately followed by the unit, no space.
330µA
